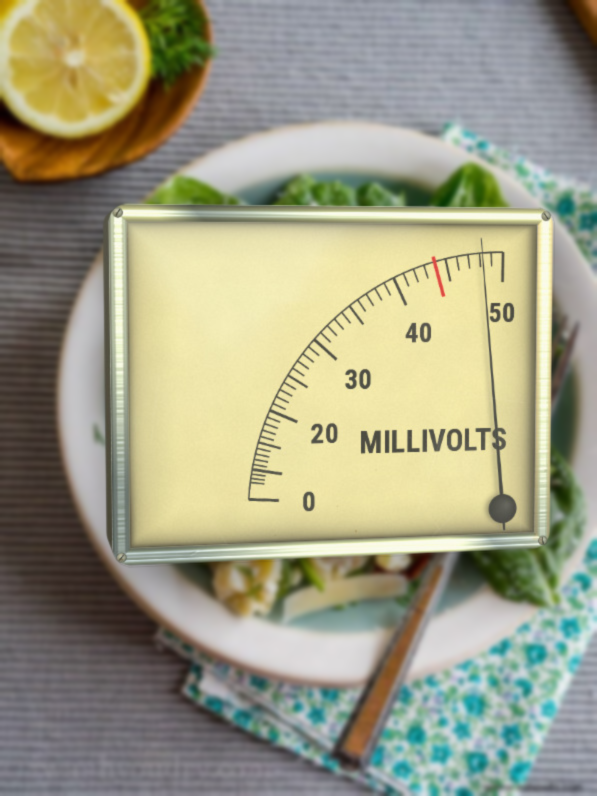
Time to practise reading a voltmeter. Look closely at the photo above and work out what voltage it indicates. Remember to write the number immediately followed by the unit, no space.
48mV
